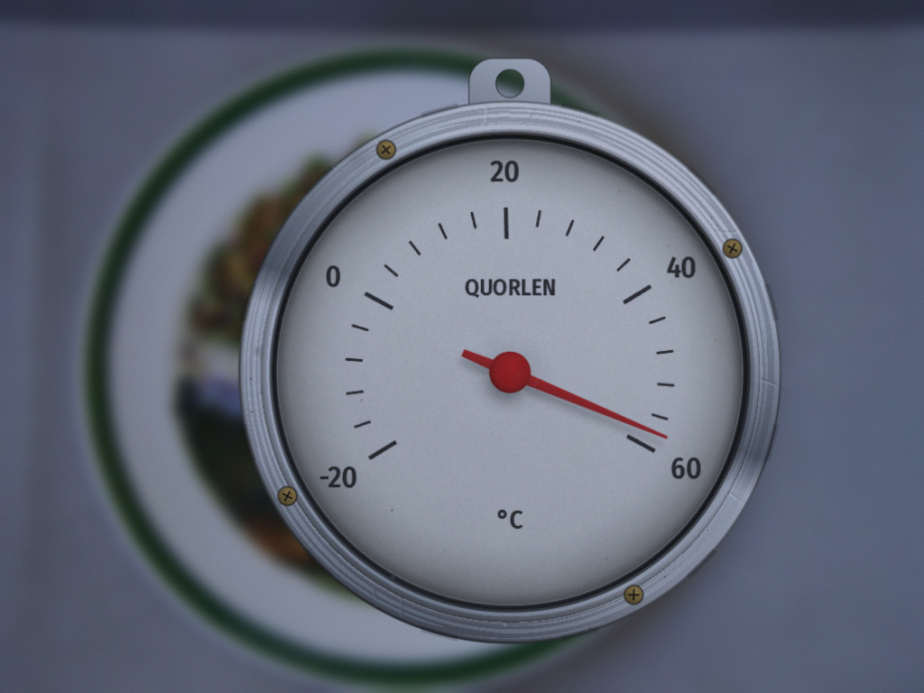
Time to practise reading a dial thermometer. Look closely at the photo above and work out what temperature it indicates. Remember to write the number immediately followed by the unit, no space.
58°C
